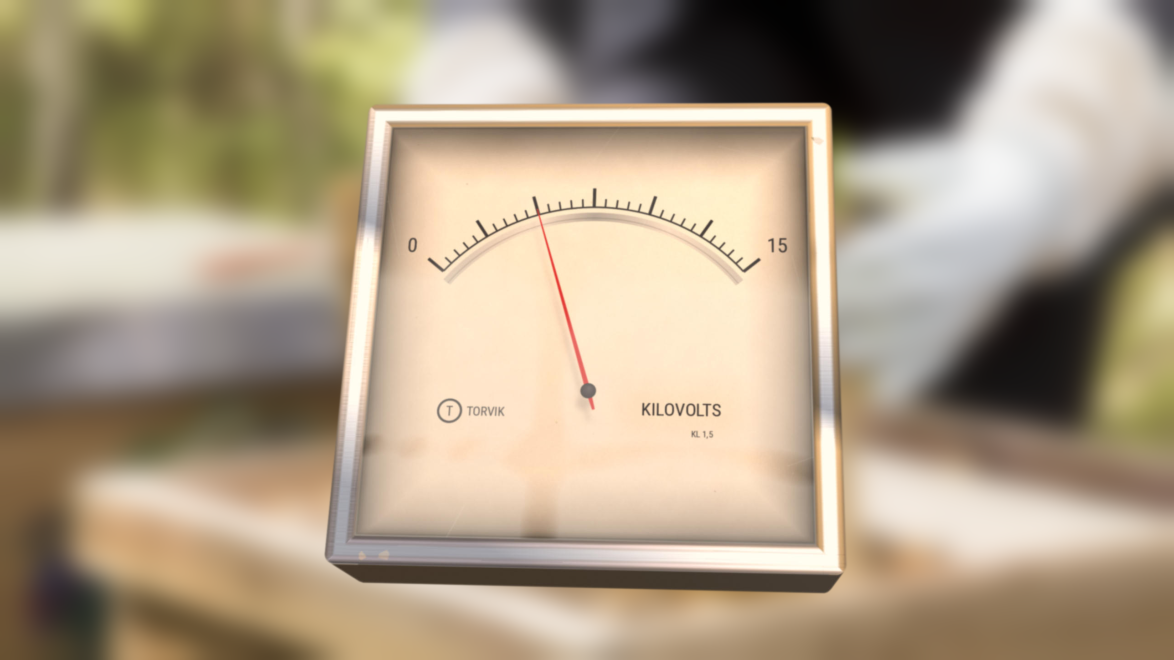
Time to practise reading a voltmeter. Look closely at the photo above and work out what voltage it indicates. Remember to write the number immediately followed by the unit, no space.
5kV
